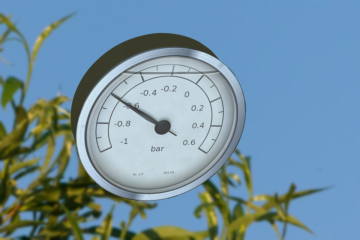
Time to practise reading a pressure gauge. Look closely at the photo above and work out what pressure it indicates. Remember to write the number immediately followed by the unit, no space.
-0.6bar
